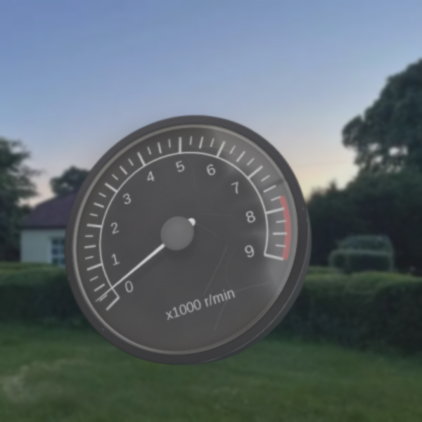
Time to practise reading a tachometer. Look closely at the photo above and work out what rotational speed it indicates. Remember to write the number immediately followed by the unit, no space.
250rpm
